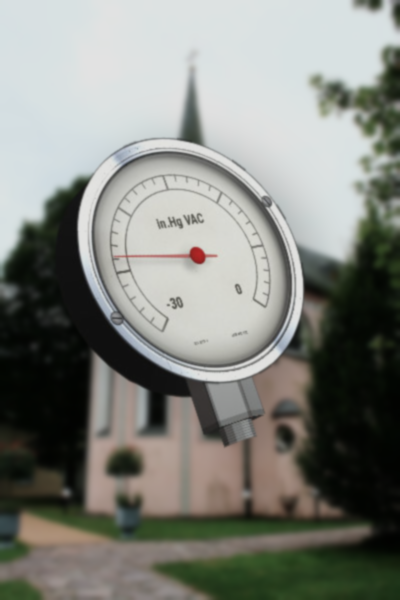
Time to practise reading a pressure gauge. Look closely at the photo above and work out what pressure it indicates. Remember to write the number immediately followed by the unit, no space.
-24inHg
